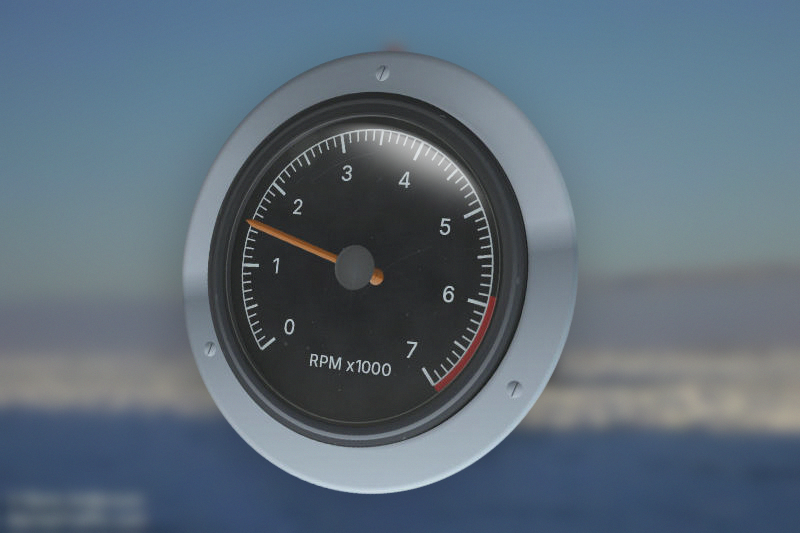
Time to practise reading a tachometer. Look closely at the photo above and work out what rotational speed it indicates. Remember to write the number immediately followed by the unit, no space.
1500rpm
